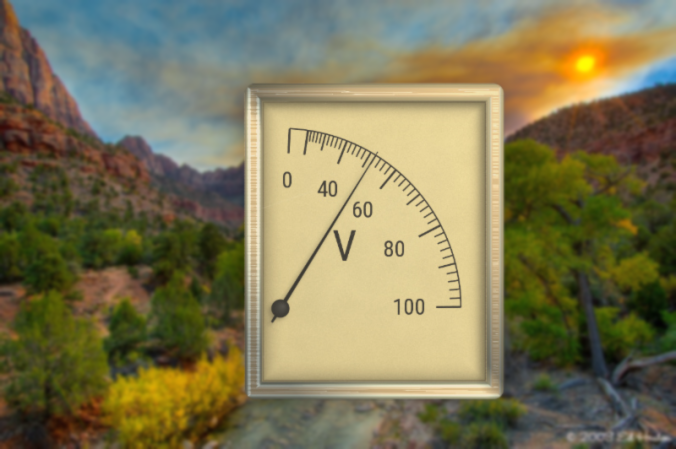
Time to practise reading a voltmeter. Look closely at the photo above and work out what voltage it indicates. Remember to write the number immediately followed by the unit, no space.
52V
